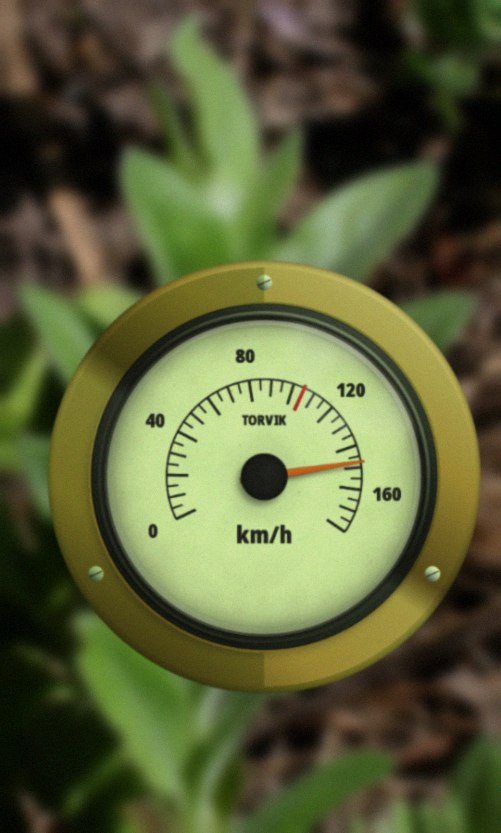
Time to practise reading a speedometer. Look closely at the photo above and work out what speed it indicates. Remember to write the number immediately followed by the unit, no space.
147.5km/h
